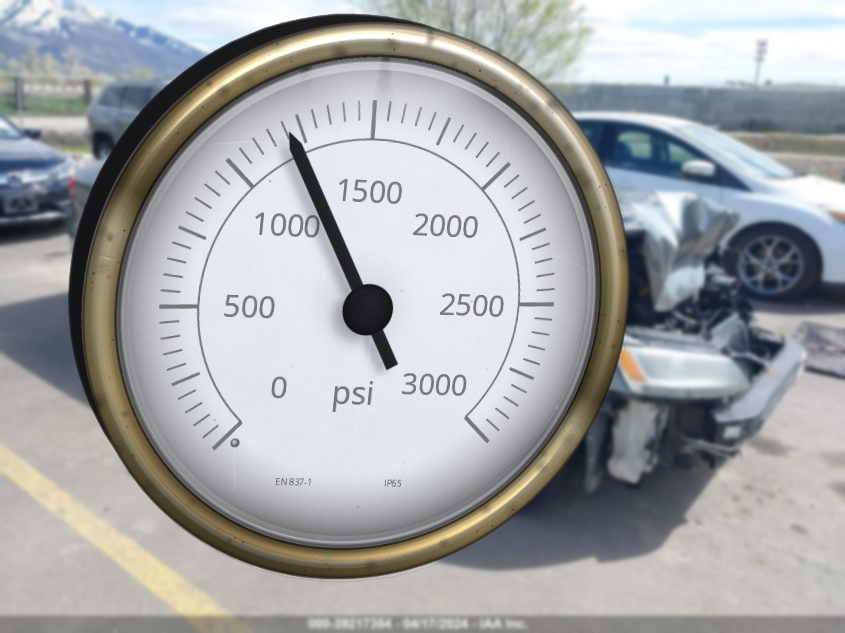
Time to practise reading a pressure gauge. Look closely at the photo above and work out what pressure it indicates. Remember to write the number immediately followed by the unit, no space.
1200psi
